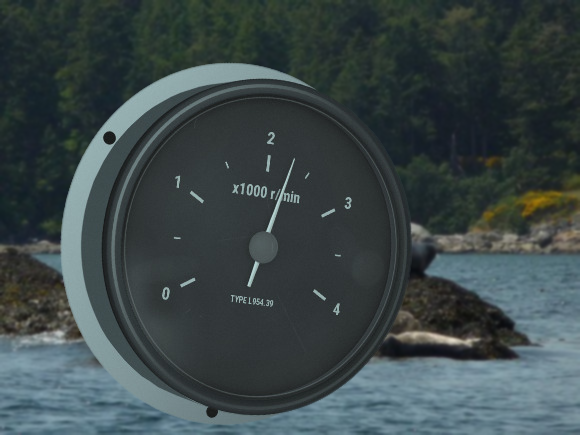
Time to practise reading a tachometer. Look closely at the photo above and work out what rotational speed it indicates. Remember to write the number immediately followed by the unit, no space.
2250rpm
